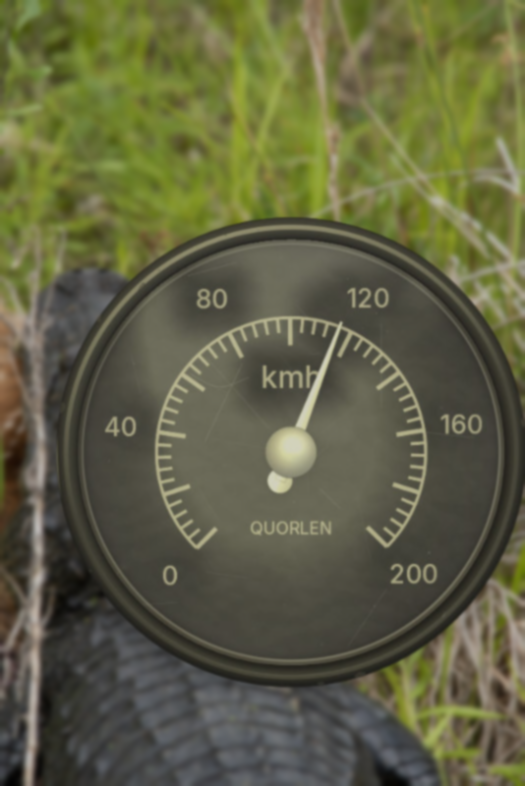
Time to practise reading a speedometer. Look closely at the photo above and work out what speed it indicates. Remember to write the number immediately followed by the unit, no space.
116km/h
